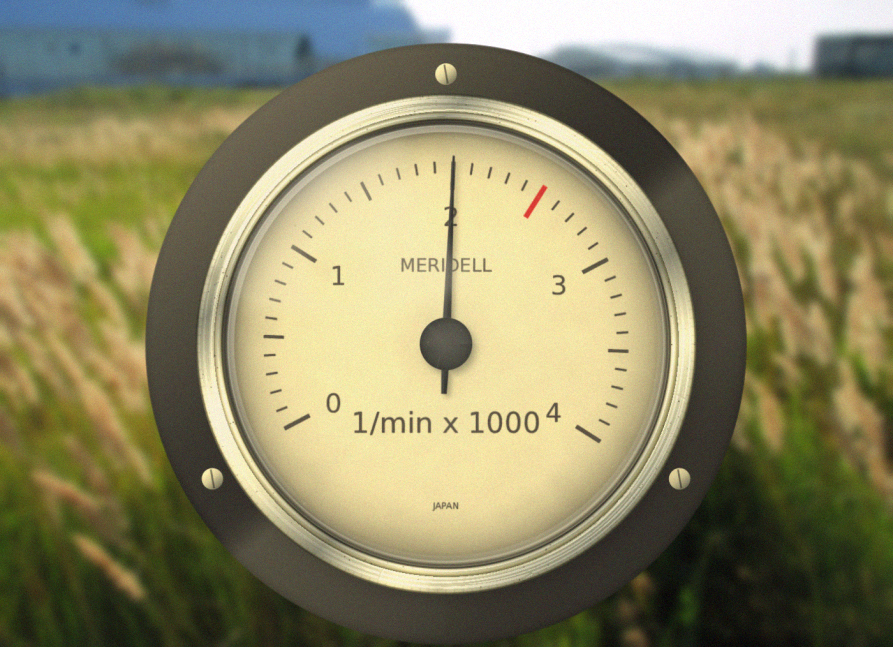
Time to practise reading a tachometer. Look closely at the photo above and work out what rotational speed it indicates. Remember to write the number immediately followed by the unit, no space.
2000rpm
